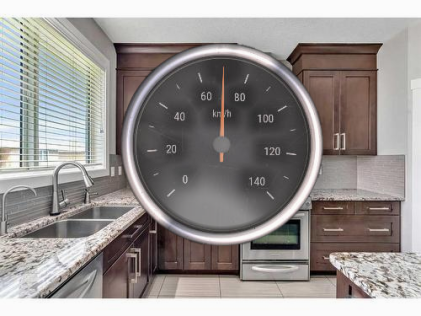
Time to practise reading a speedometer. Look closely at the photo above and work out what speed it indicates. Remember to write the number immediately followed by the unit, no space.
70km/h
